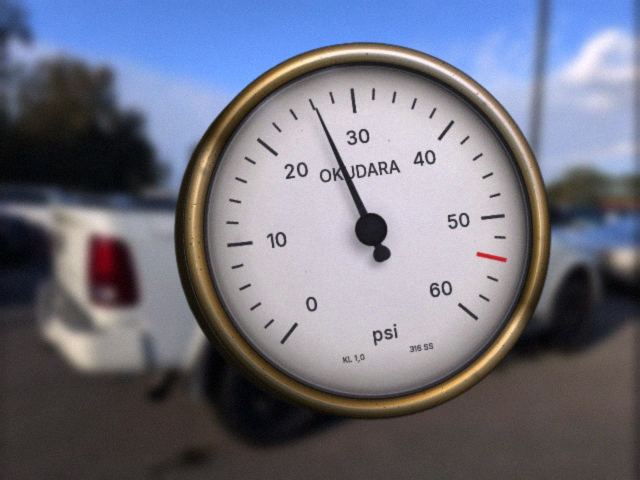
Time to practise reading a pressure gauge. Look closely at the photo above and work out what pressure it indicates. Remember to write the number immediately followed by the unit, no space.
26psi
